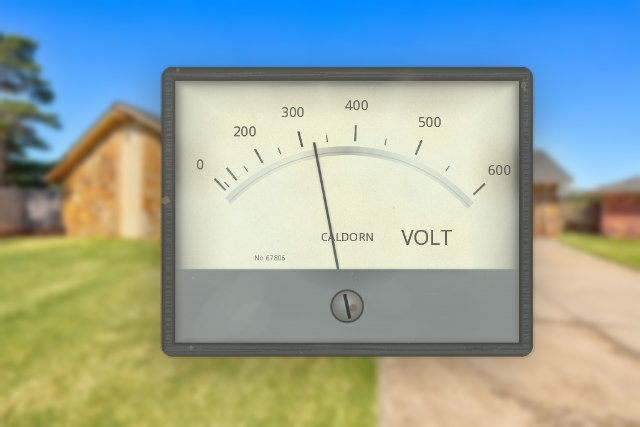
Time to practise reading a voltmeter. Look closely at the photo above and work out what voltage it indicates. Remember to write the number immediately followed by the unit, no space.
325V
